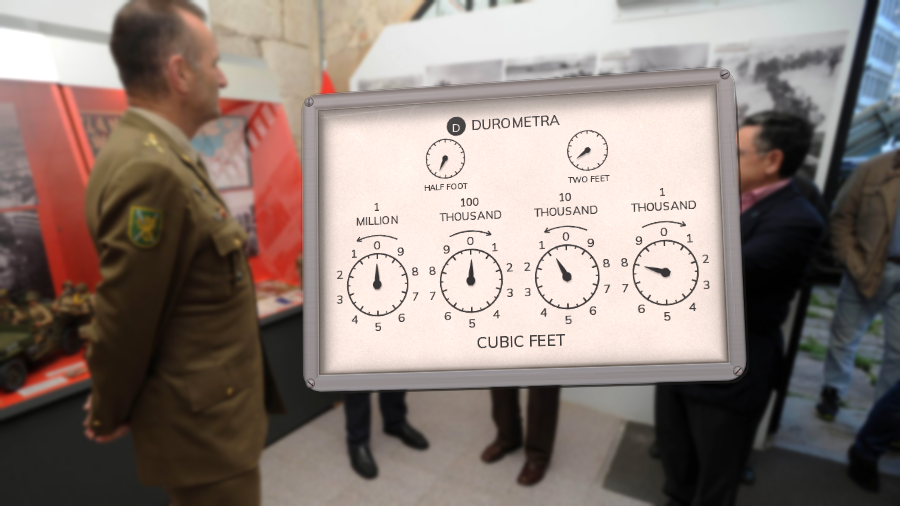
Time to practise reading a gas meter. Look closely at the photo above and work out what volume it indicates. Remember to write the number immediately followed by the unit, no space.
800ft³
